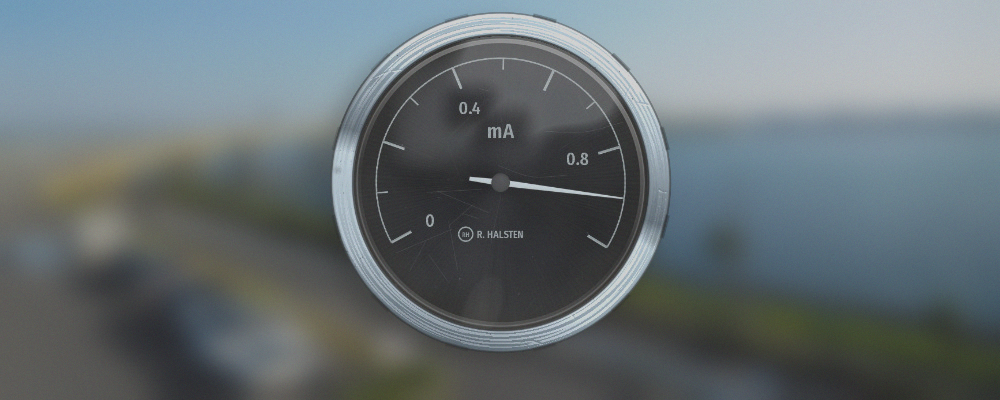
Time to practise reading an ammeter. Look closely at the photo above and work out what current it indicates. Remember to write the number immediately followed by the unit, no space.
0.9mA
